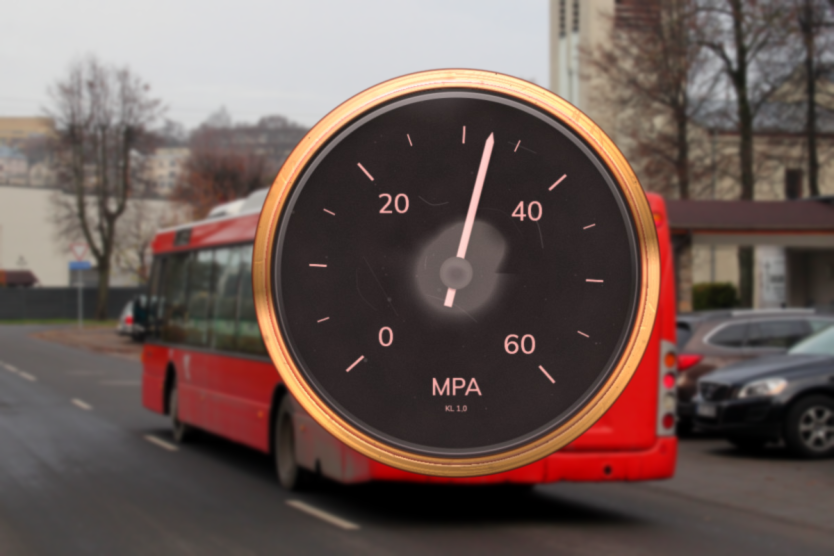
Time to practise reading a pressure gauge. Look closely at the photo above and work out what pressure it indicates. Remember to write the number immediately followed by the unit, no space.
32.5MPa
